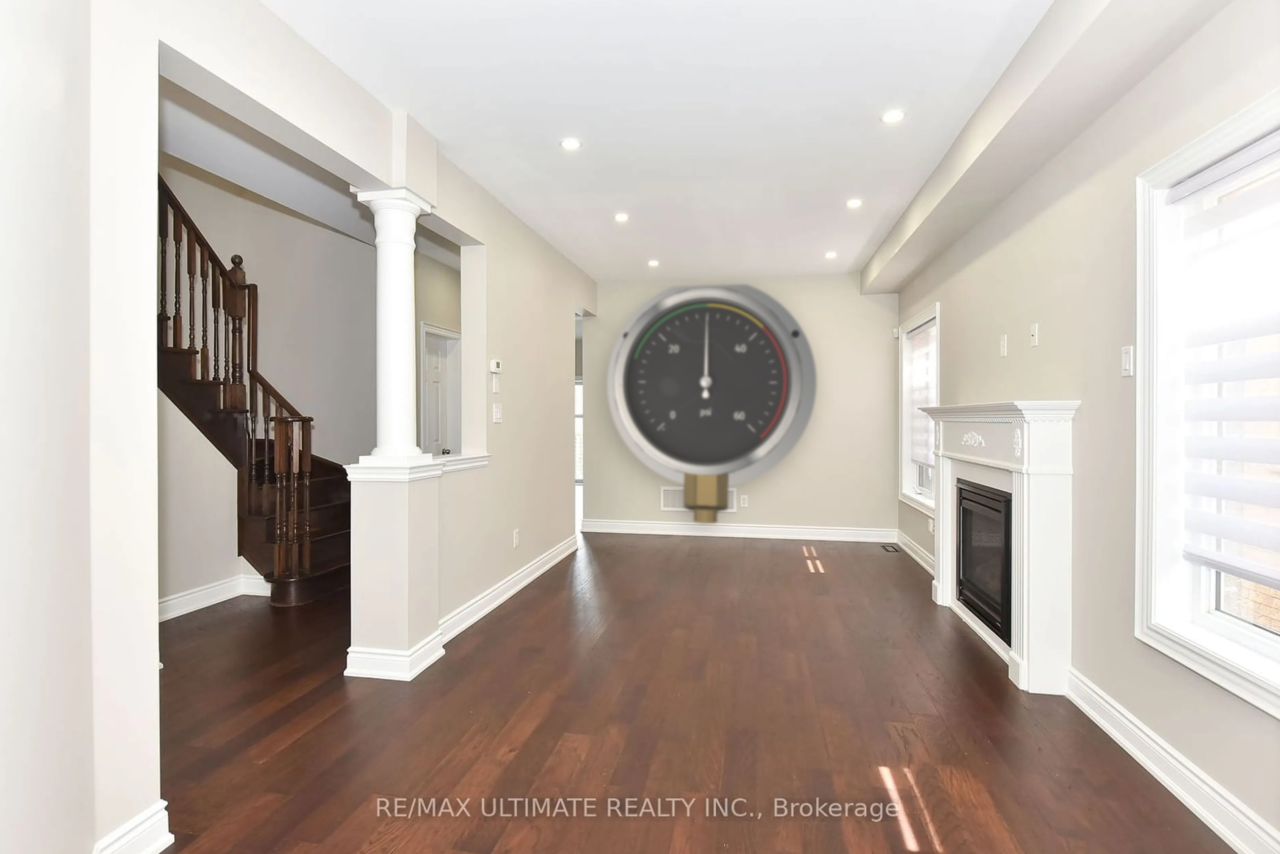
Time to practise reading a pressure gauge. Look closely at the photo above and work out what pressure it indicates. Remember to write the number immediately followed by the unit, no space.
30psi
